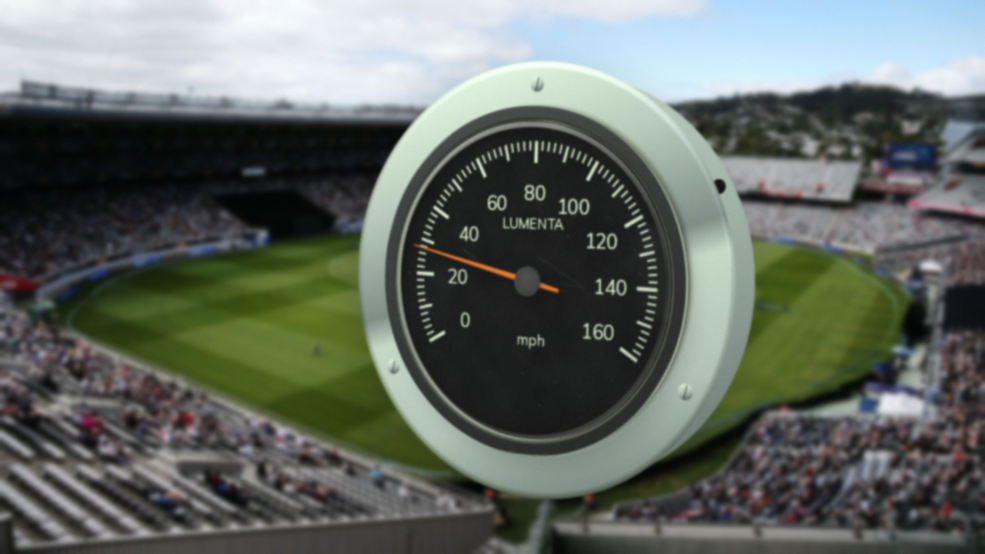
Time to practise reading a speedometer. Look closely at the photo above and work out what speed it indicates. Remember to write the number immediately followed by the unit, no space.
28mph
